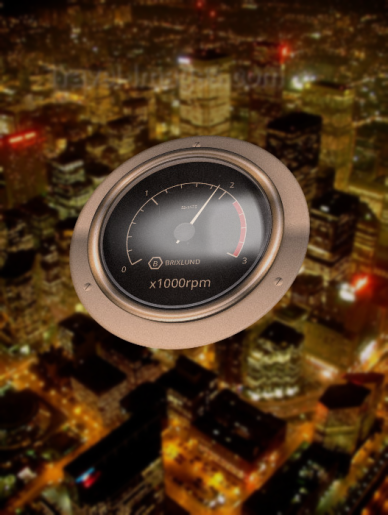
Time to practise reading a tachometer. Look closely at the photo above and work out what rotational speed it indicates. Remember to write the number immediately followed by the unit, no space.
1900rpm
